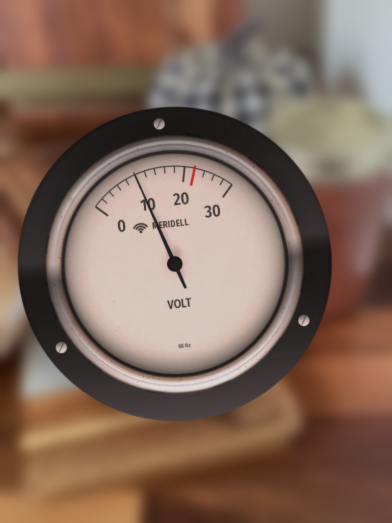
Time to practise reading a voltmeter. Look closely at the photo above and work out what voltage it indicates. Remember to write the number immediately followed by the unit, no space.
10V
